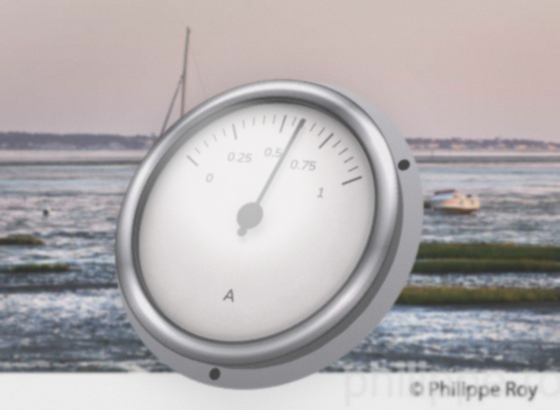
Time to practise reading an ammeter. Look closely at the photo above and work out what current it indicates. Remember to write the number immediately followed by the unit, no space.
0.6A
